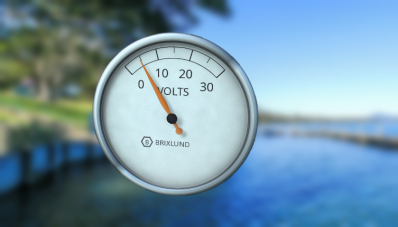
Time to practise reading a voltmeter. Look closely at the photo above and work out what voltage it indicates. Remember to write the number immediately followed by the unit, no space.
5V
